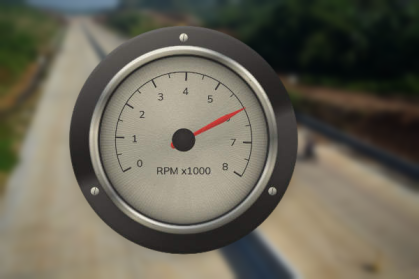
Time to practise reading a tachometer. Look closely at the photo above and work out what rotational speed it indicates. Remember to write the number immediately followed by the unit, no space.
6000rpm
